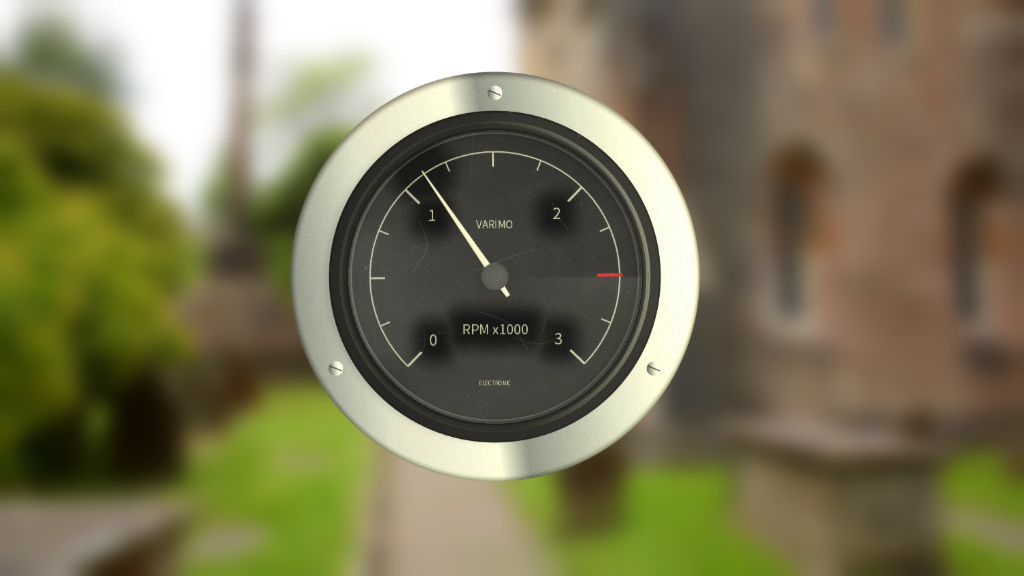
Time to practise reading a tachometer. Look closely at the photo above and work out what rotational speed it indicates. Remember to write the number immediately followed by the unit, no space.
1125rpm
